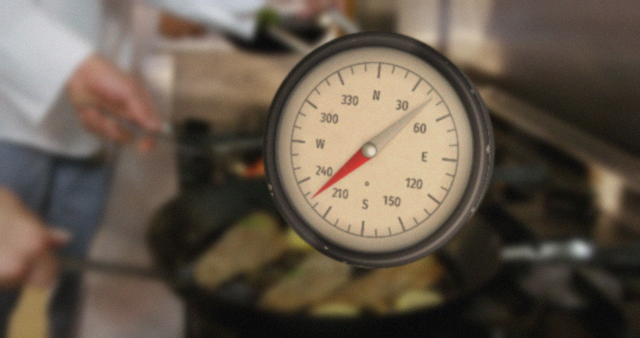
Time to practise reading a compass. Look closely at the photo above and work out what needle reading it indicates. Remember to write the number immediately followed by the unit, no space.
225°
